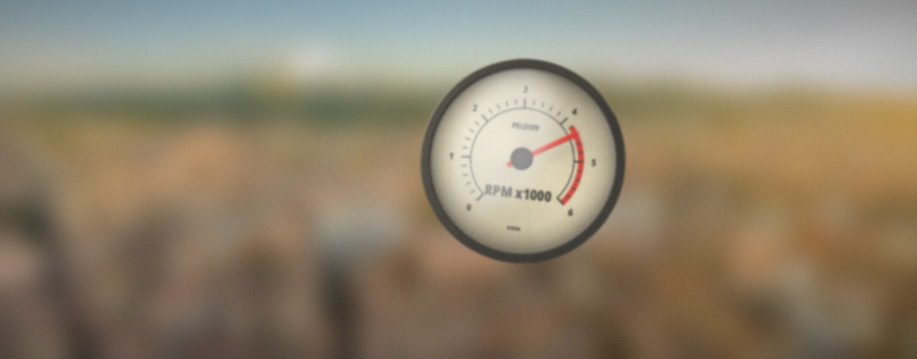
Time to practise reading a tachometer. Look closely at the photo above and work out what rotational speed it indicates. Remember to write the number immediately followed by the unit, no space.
4400rpm
